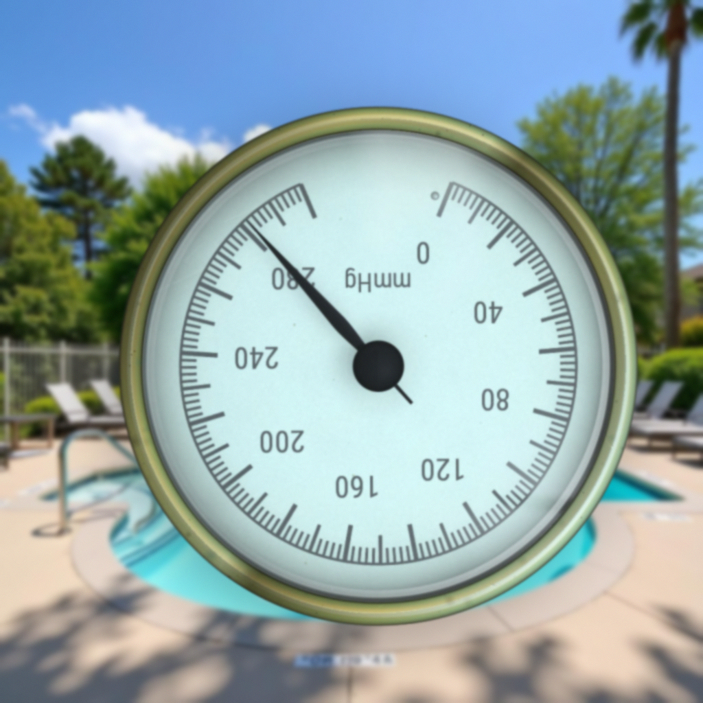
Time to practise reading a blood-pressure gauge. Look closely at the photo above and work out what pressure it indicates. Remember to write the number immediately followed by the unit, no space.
282mmHg
